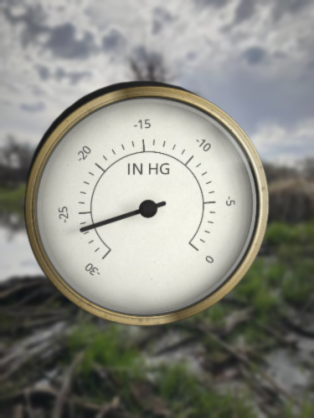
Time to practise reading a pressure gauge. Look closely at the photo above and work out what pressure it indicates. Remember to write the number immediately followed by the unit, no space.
-26.5inHg
